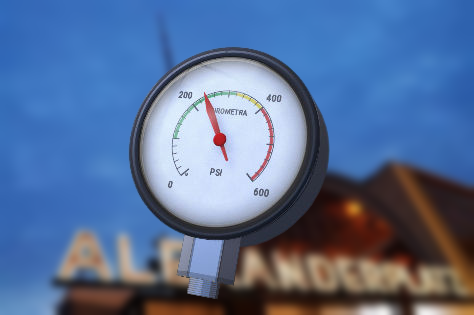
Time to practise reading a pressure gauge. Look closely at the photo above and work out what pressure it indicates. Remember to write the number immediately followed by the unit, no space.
240psi
